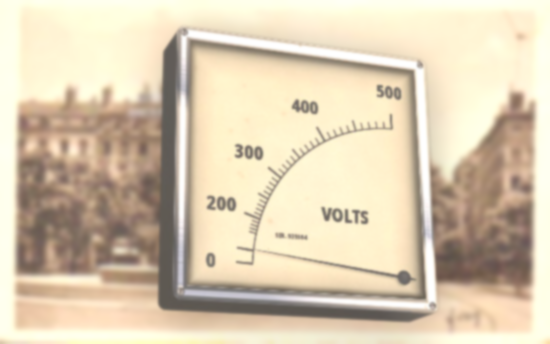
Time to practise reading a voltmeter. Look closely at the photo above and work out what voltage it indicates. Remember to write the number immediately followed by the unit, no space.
100V
